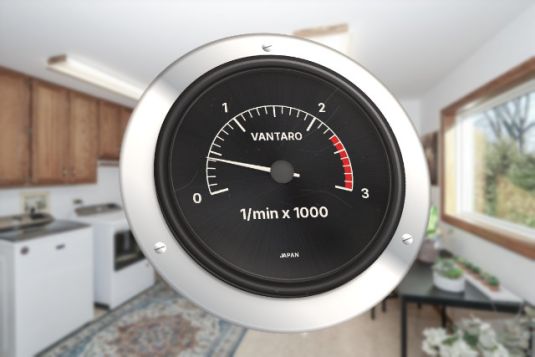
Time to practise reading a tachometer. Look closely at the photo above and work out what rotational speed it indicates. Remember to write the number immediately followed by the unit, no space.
400rpm
